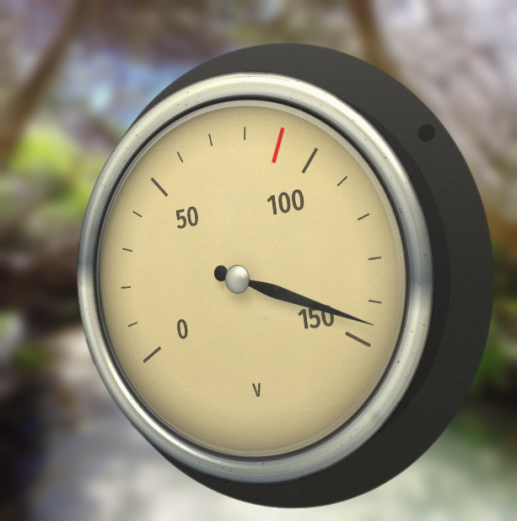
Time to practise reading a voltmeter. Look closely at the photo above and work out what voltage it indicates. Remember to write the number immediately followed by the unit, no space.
145V
